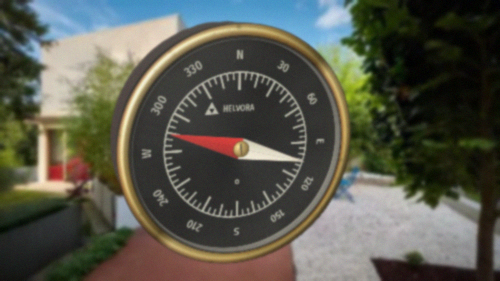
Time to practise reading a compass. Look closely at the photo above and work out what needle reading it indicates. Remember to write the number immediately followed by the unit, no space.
285°
